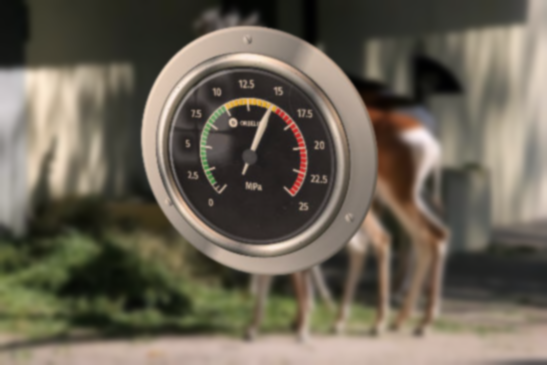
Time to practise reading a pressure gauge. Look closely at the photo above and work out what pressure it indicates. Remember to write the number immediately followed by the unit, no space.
15MPa
